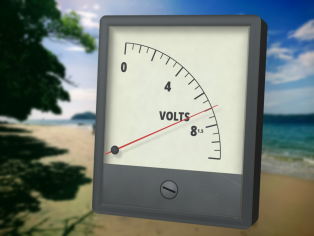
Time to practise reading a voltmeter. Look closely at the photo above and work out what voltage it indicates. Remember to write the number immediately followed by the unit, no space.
7V
